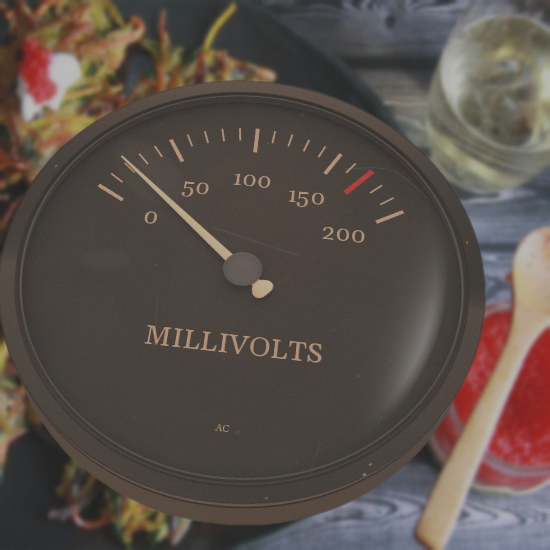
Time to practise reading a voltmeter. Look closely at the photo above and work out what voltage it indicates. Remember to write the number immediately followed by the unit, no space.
20mV
